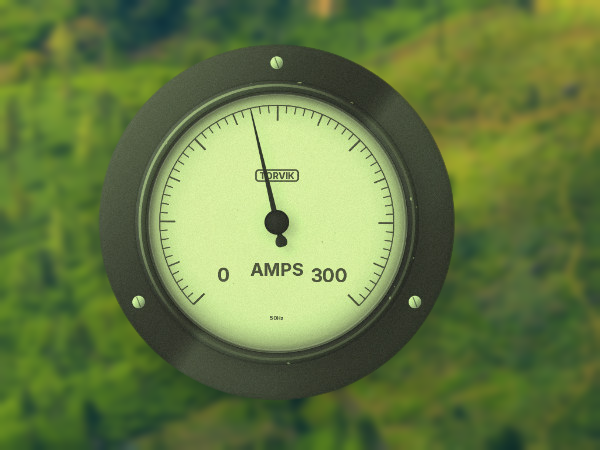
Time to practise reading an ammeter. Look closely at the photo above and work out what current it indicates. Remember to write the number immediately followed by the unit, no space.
135A
